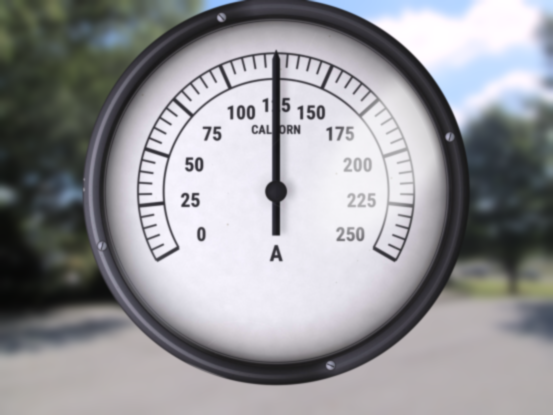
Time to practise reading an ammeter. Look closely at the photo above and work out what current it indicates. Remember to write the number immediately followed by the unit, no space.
125A
